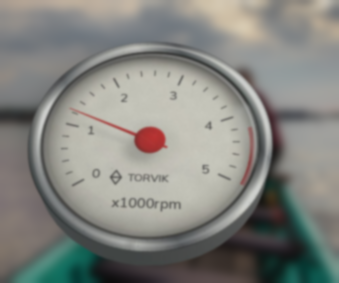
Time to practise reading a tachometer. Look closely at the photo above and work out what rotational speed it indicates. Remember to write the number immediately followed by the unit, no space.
1200rpm
